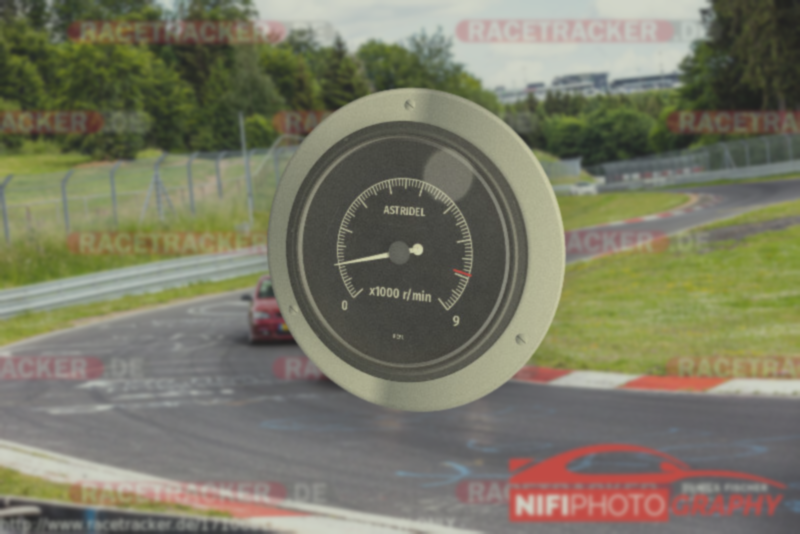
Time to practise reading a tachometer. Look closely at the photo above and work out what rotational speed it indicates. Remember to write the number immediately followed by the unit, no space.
1000rpm
